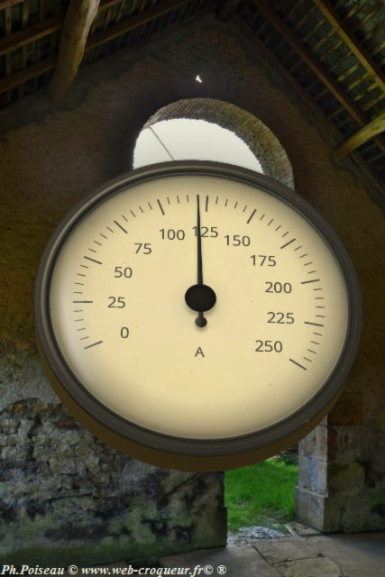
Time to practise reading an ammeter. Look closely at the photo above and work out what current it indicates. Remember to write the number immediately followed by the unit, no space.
120A
